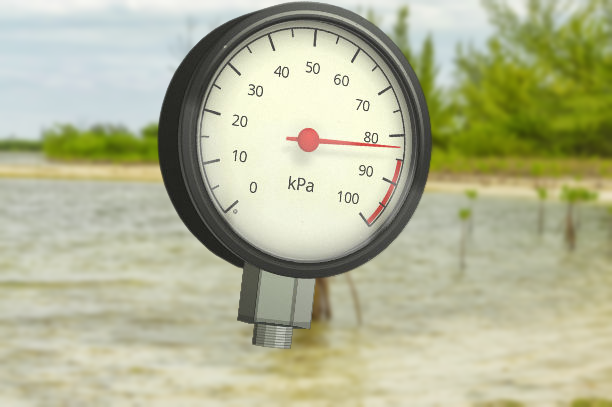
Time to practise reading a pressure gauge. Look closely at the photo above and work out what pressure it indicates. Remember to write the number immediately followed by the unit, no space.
82.5kPa
